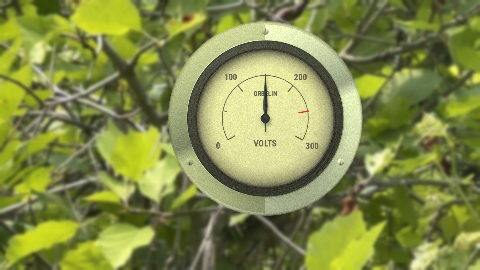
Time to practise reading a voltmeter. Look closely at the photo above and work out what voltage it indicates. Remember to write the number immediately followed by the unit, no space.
150V
